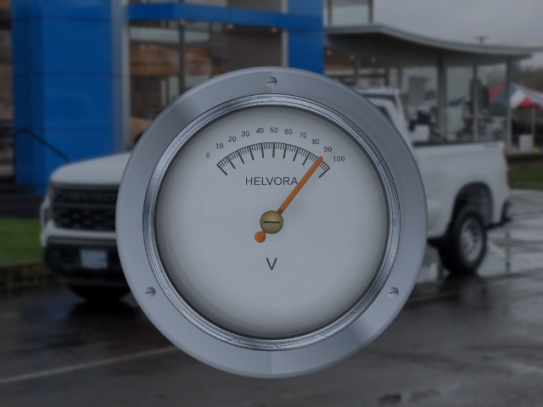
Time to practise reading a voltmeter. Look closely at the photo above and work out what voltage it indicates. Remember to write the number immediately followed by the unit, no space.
90V
